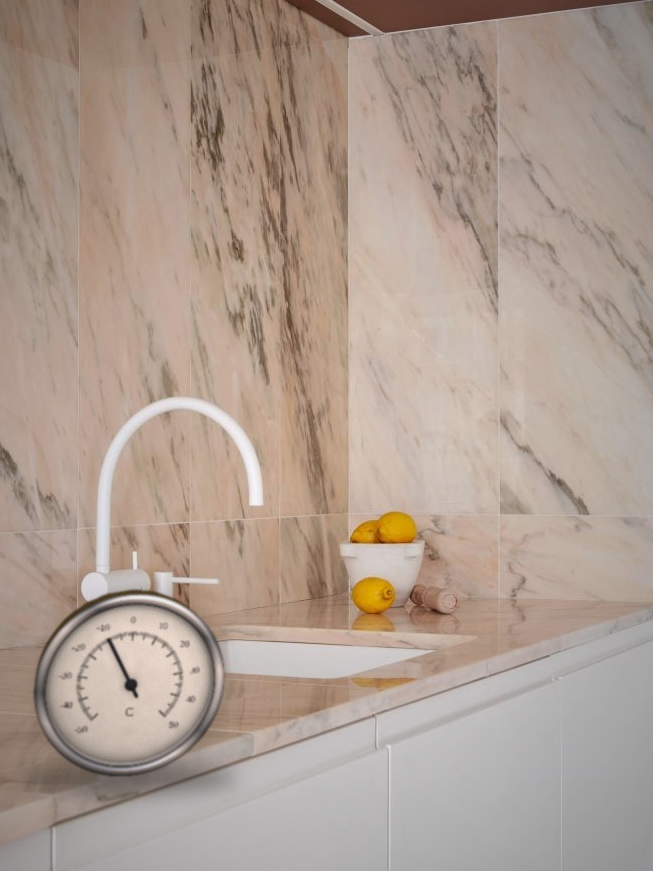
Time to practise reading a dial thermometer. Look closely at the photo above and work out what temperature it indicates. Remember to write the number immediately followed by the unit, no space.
-10°C
